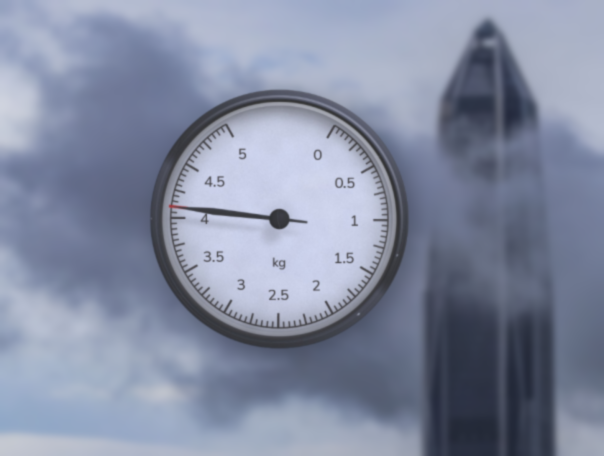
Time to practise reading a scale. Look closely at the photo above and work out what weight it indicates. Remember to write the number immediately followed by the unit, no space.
4.1kg
